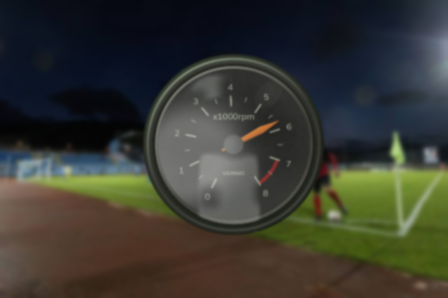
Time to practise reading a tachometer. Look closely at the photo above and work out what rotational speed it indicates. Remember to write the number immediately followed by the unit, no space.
5750rpm
